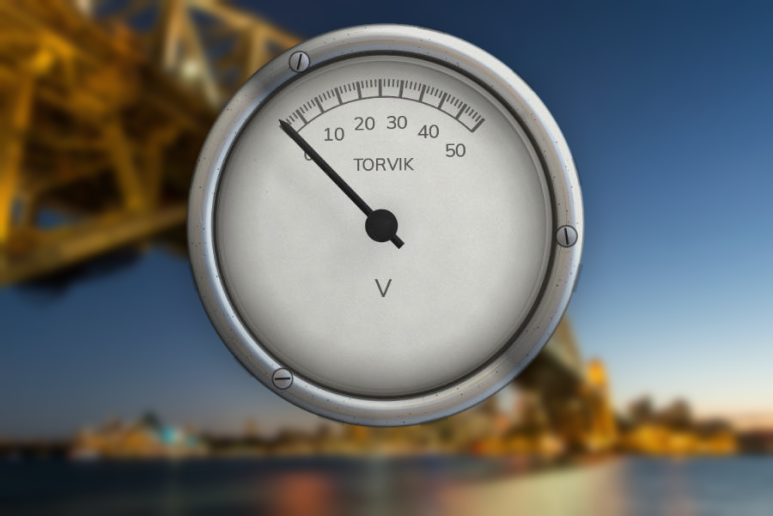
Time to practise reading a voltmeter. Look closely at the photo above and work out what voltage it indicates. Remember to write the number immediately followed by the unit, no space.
1V
